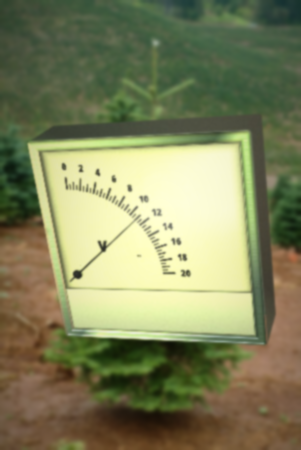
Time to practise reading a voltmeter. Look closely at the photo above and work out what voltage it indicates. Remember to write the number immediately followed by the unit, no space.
11V
